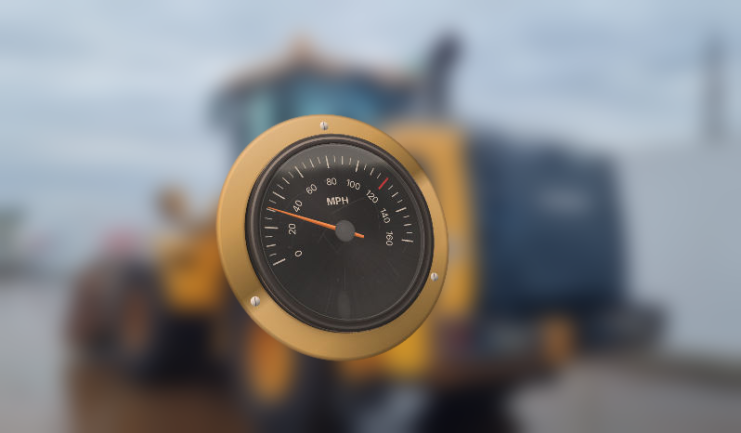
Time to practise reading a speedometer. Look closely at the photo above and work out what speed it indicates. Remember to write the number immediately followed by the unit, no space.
30mph
